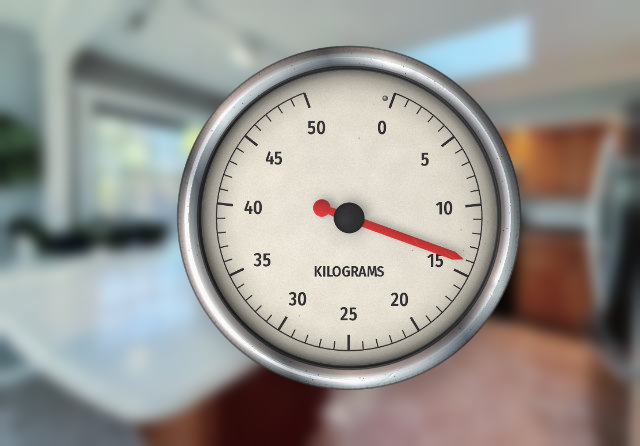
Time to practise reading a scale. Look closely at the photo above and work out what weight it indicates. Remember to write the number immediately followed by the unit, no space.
14kg
